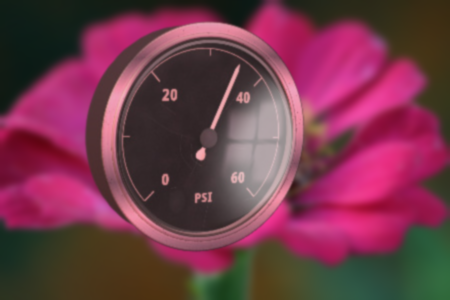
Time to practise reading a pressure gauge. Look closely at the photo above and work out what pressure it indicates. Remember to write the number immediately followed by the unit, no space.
35psi
